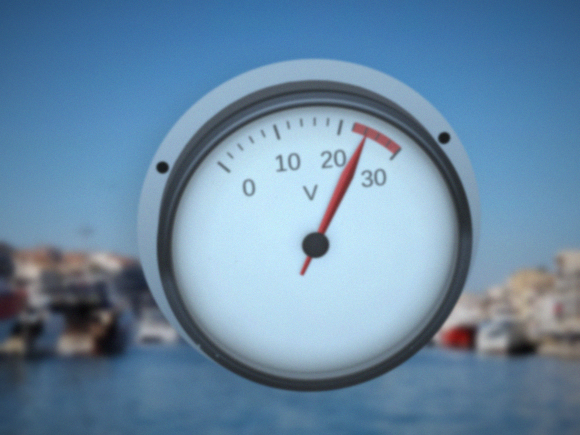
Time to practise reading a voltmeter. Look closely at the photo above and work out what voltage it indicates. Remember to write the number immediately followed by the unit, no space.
24V
